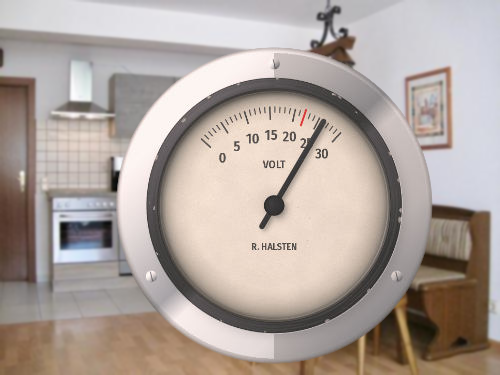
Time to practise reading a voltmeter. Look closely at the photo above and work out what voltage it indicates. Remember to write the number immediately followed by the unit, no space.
26V
